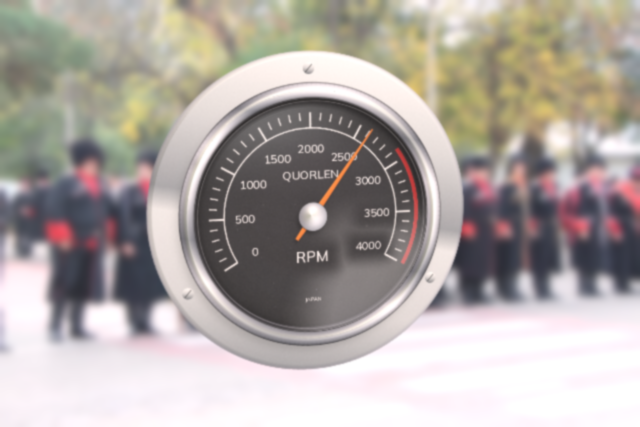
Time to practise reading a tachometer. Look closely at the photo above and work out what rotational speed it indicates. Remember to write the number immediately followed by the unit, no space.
2600rpm
